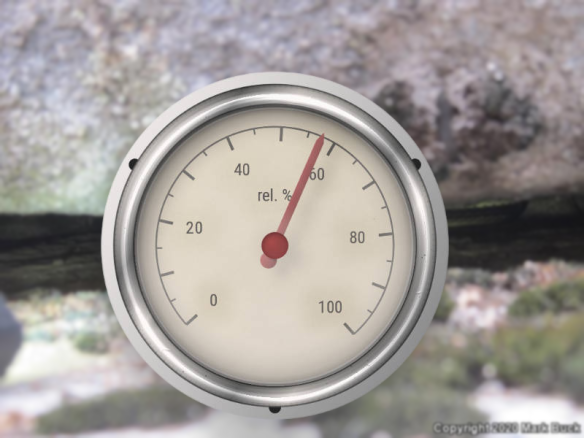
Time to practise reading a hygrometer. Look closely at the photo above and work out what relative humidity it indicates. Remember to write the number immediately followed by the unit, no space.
57.5%
